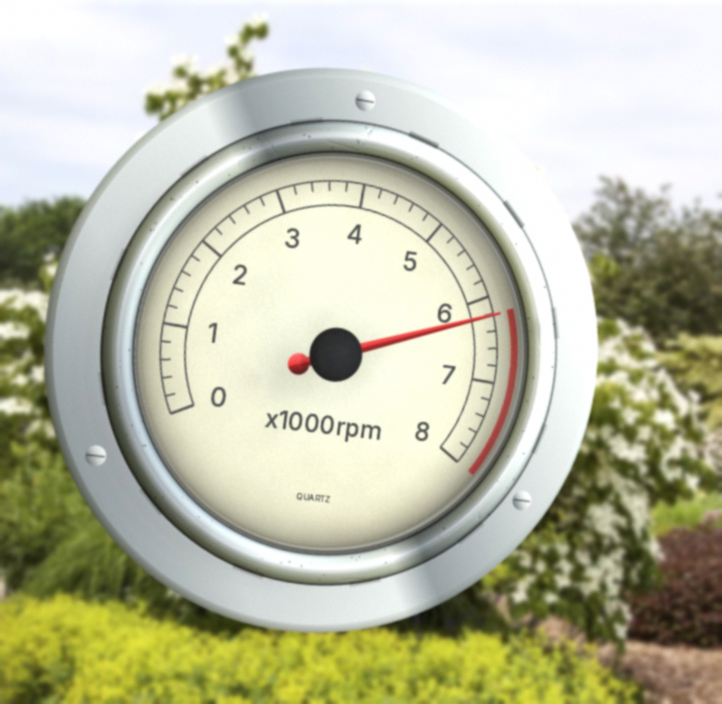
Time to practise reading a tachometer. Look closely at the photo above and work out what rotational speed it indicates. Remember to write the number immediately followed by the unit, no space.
6200rpm
